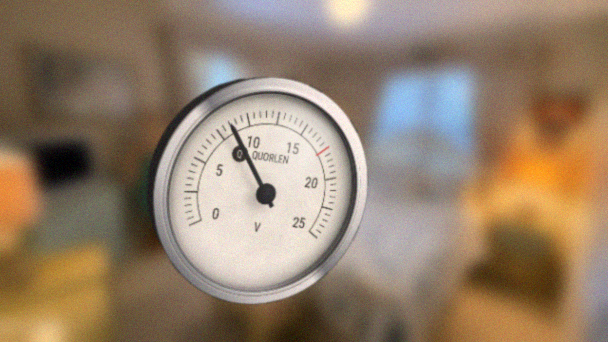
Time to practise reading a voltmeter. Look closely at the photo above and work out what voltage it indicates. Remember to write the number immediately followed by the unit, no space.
8.5V
